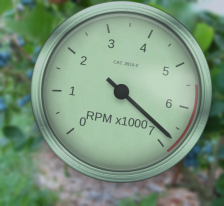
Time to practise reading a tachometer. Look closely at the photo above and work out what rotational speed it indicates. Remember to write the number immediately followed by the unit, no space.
6750rpm
